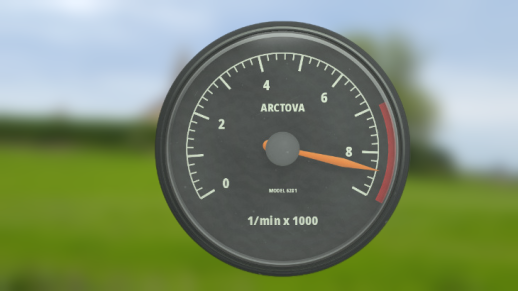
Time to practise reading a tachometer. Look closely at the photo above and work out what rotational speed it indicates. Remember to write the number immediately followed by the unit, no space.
8400rpm
